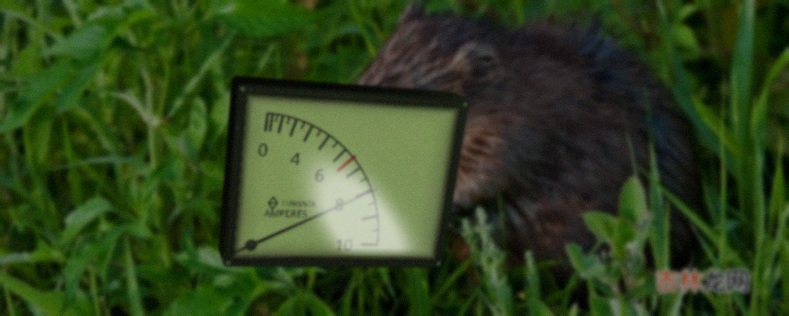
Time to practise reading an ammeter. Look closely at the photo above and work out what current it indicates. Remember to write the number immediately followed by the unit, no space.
8A
